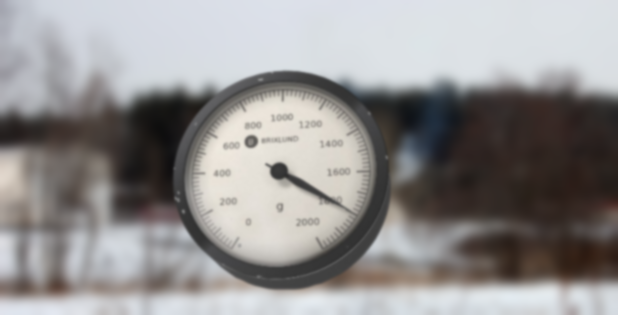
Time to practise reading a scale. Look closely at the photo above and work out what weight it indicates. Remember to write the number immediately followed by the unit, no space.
1800g
